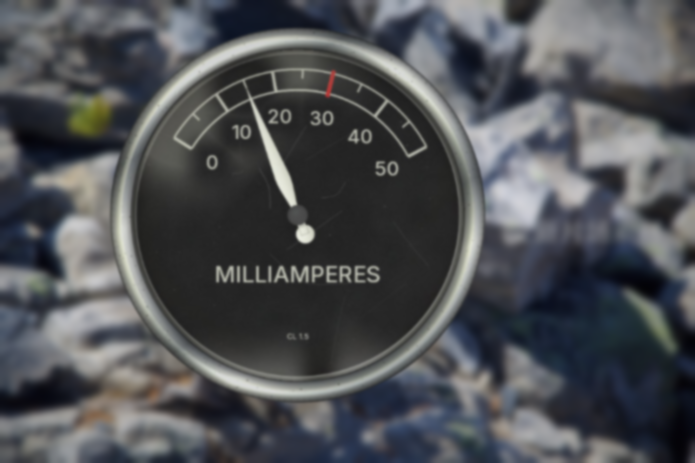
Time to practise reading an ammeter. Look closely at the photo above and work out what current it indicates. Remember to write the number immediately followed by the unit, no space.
15mA
